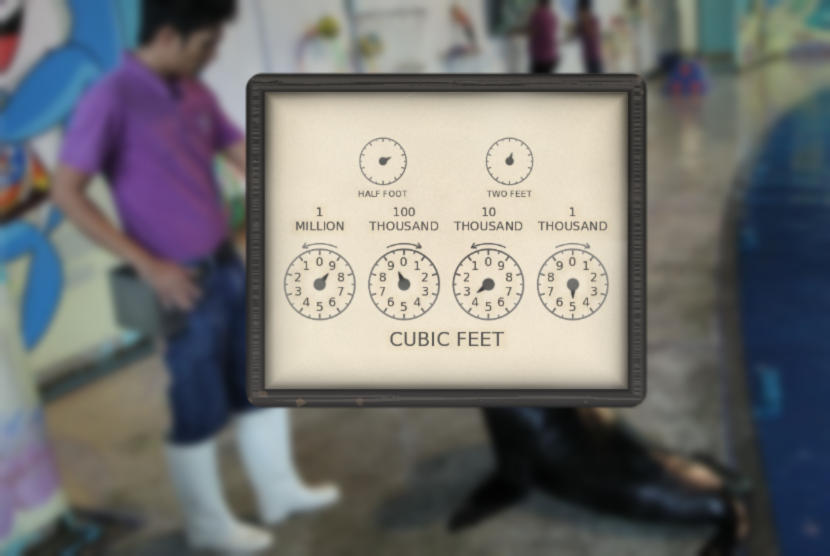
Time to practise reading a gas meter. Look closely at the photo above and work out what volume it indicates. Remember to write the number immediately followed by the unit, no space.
893500ft³
